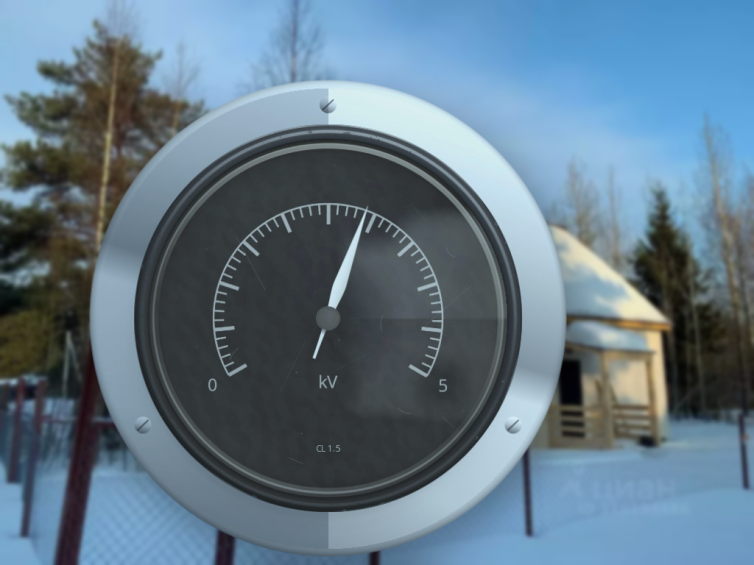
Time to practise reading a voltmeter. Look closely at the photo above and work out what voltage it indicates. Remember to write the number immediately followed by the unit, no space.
2.9kV
